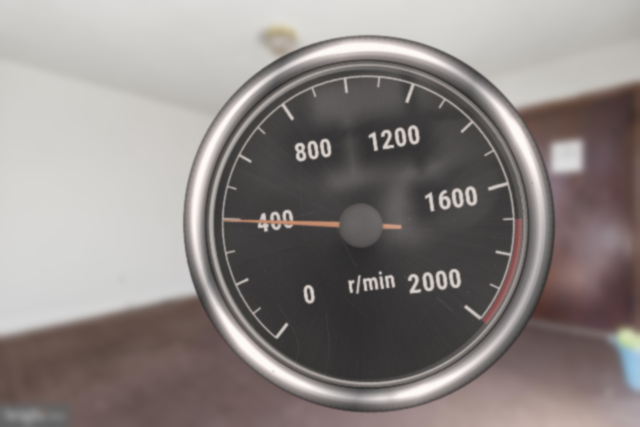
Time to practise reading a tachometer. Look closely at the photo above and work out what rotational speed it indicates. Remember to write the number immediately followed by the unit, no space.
400rpm
